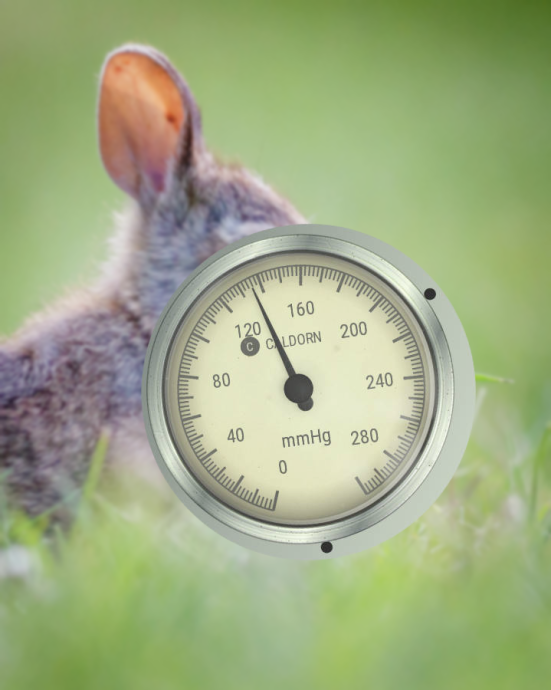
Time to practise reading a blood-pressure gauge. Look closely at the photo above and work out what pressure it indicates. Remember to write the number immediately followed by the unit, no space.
136mmHg
